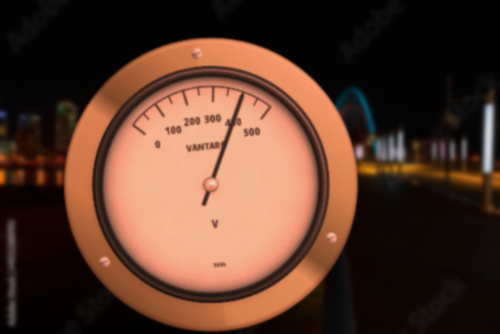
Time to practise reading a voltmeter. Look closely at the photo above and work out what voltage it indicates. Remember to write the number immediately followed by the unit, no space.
400V
